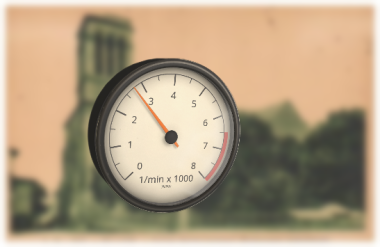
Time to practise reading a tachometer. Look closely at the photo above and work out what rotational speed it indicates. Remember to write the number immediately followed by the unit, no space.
2750rpm
